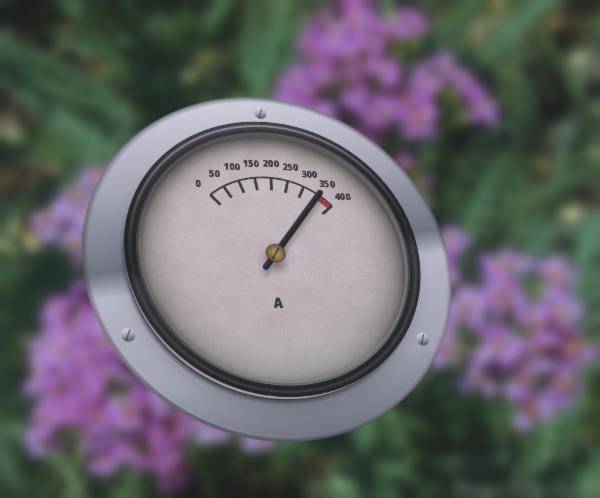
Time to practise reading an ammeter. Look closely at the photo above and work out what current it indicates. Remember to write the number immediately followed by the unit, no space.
350A
